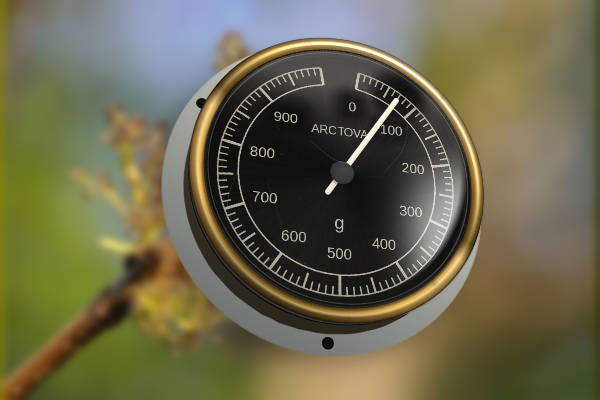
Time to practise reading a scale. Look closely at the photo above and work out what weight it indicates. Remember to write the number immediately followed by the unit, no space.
70g
